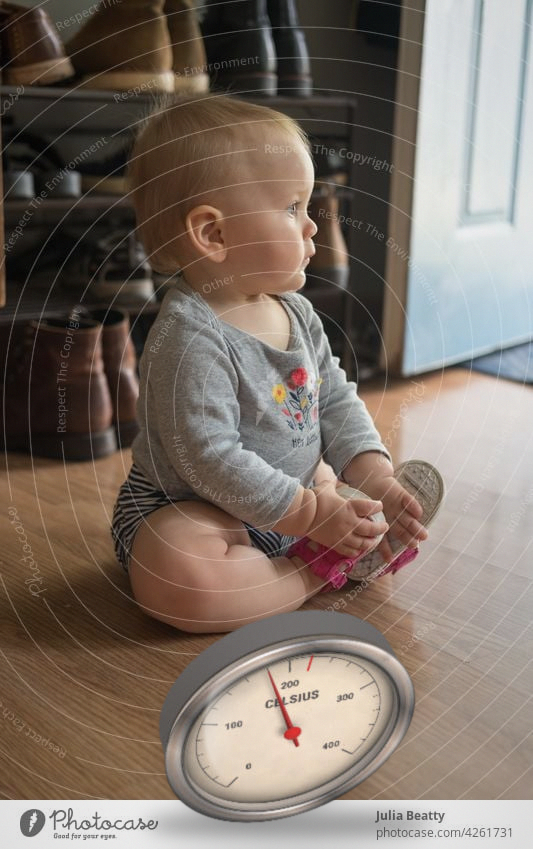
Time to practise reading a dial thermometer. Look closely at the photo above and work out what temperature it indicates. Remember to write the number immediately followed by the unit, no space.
180°C
